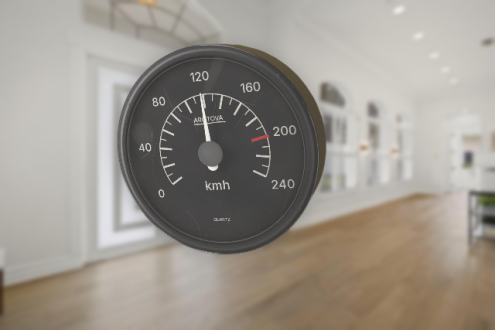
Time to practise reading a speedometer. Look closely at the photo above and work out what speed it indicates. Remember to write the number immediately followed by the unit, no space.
120km/h
